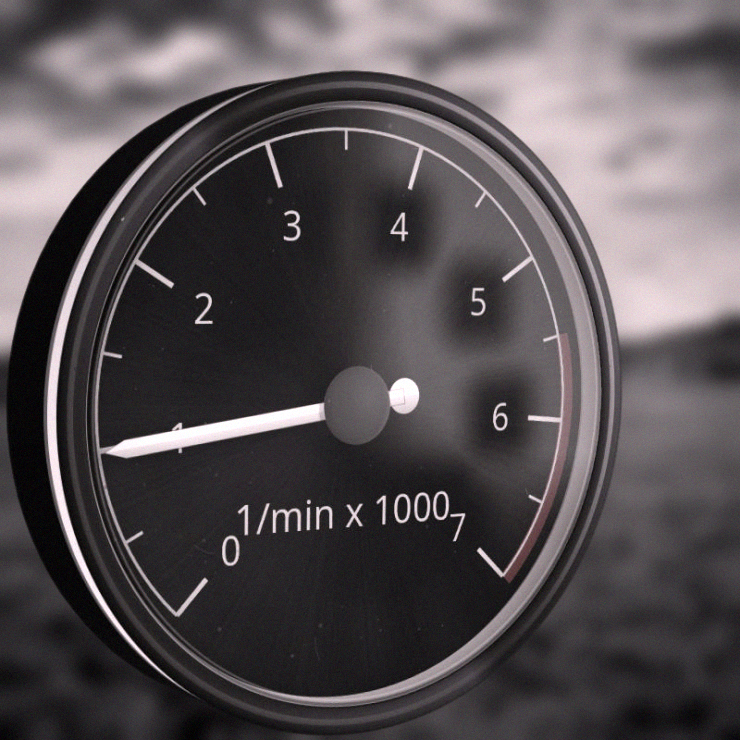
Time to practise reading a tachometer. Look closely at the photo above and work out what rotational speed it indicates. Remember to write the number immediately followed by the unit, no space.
1000rpm
